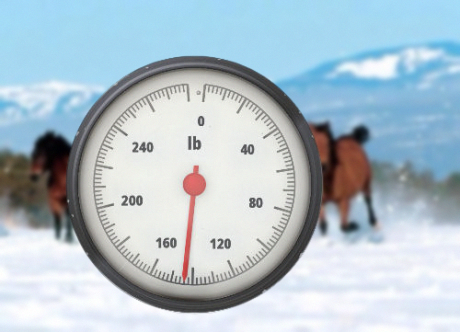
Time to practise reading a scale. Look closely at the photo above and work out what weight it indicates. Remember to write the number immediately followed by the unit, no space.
144lb
